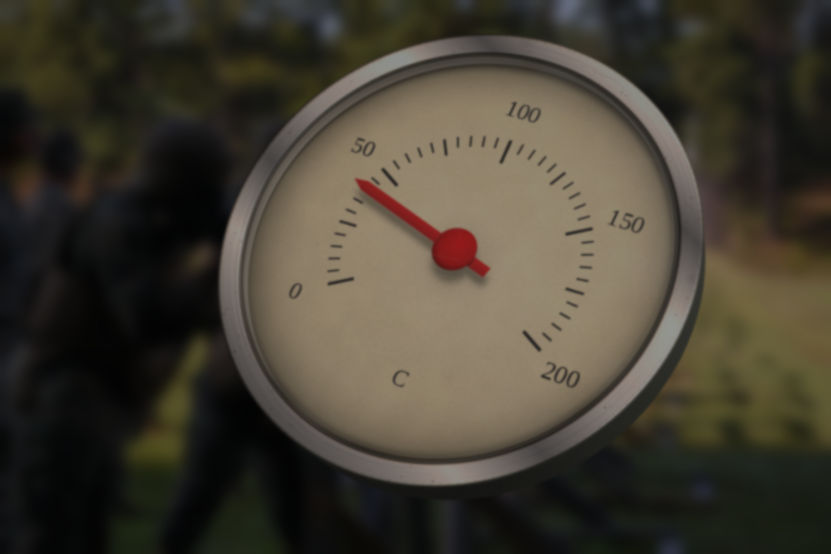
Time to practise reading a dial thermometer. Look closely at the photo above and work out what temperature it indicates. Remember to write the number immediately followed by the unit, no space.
40°C
